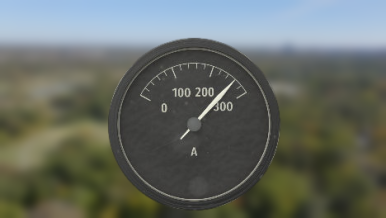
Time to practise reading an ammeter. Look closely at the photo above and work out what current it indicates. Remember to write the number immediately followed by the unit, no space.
260A
